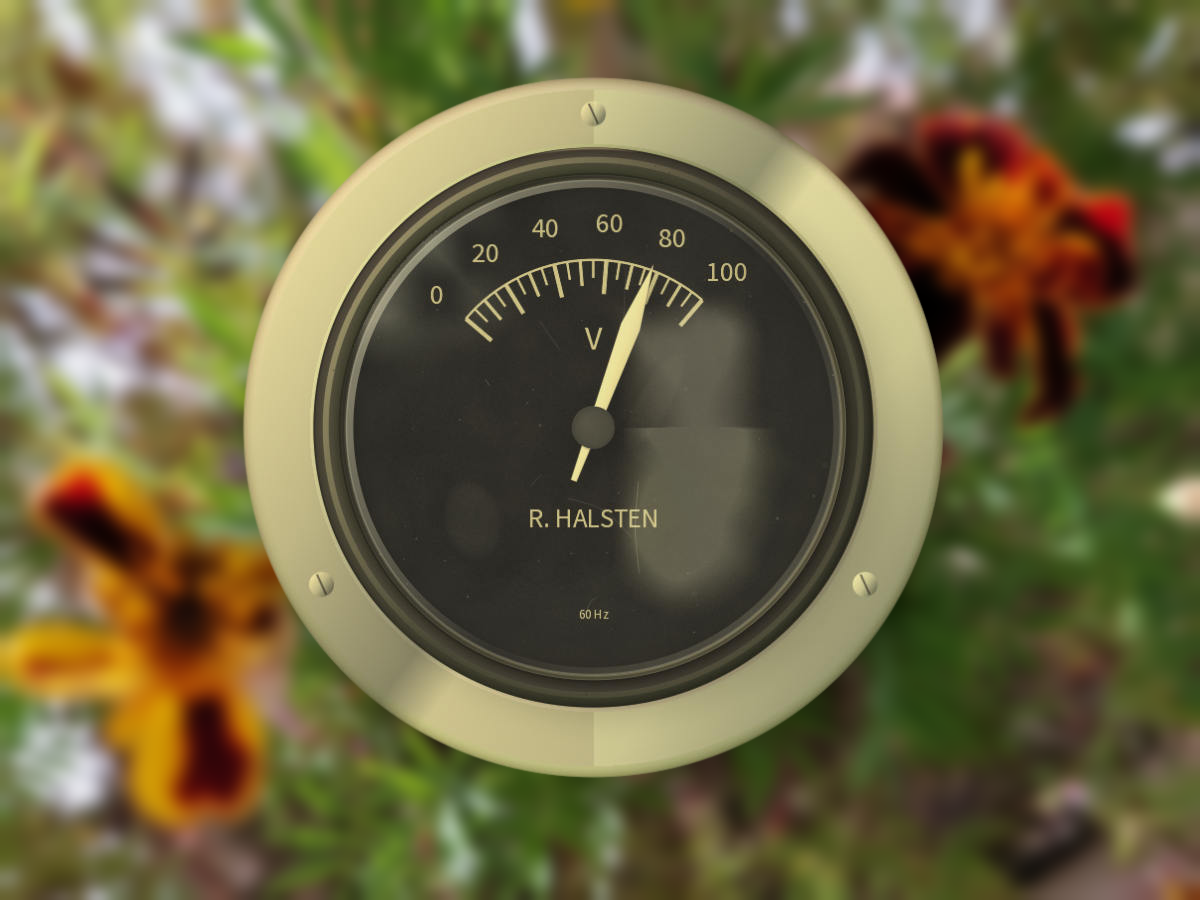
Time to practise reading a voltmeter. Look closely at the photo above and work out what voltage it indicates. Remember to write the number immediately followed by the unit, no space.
77.5V
